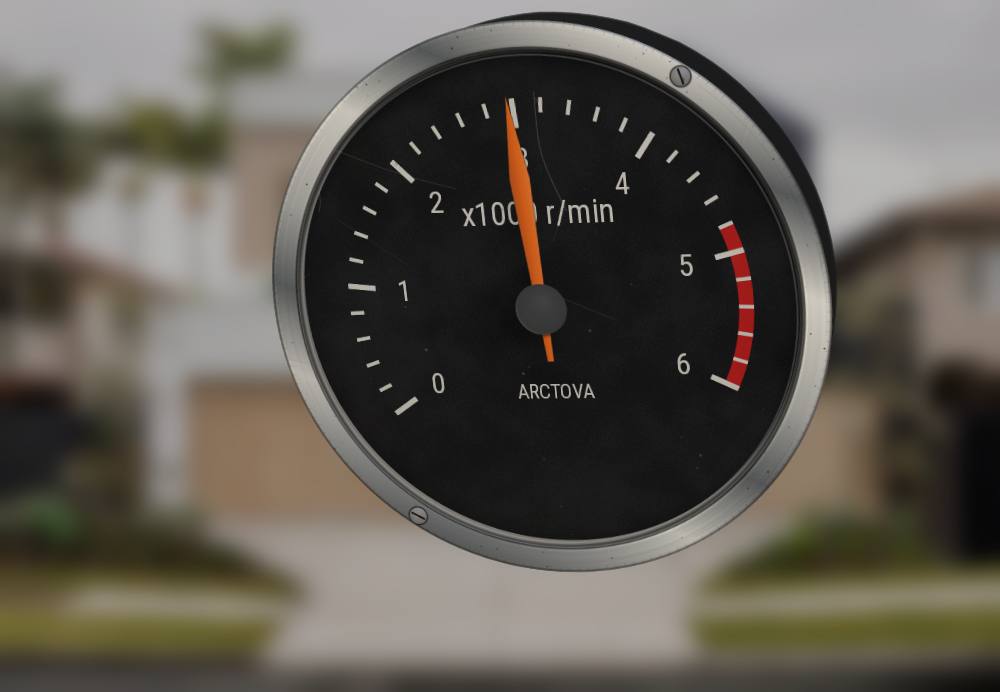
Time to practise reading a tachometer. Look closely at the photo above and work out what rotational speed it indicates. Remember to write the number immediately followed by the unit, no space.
3000rpm
